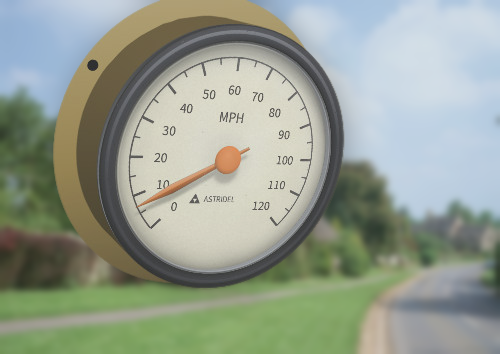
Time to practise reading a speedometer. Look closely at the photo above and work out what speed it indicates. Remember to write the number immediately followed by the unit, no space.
7.5mph
